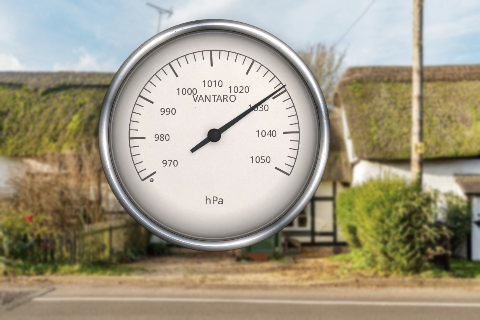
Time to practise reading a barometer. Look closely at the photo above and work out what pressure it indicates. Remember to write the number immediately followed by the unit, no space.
1029hPa
